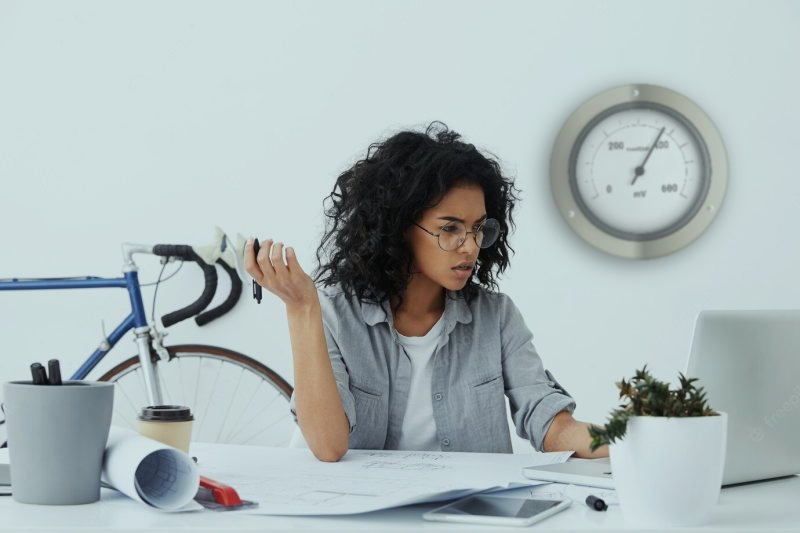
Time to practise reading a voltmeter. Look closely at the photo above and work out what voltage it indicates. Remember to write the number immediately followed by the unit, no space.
375mV
